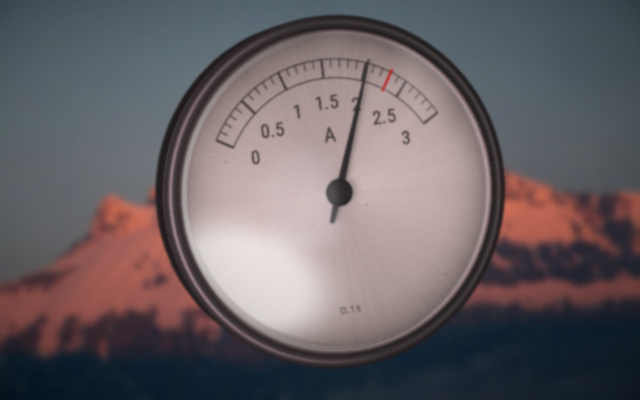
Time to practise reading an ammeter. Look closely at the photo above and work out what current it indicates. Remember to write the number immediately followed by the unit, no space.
2A
